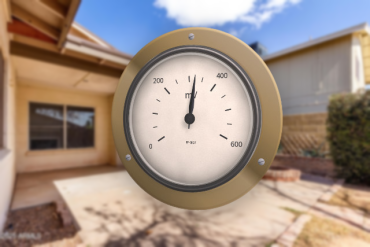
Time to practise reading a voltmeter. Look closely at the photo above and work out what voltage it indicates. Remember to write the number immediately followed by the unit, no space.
325mV
